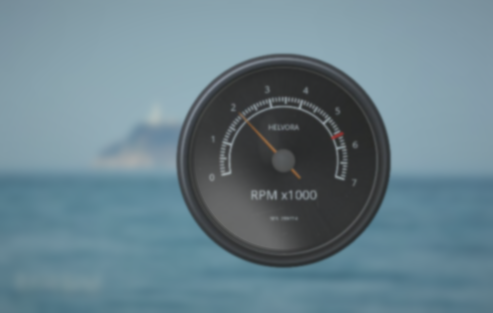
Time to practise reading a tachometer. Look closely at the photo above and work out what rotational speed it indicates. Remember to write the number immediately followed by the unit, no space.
2000rpm
